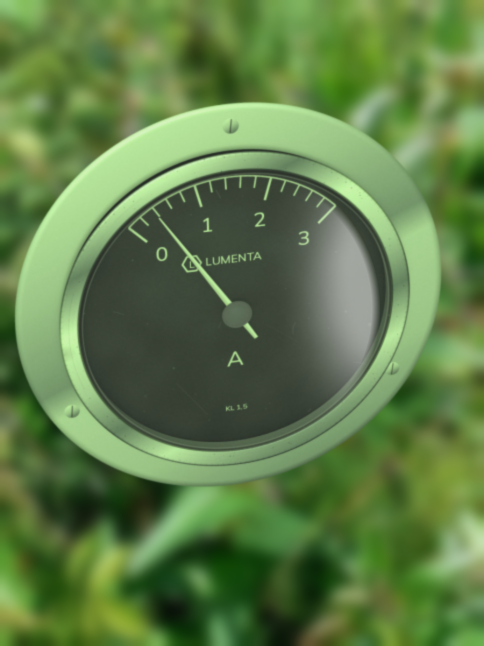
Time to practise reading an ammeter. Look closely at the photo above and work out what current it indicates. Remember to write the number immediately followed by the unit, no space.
0.4A
